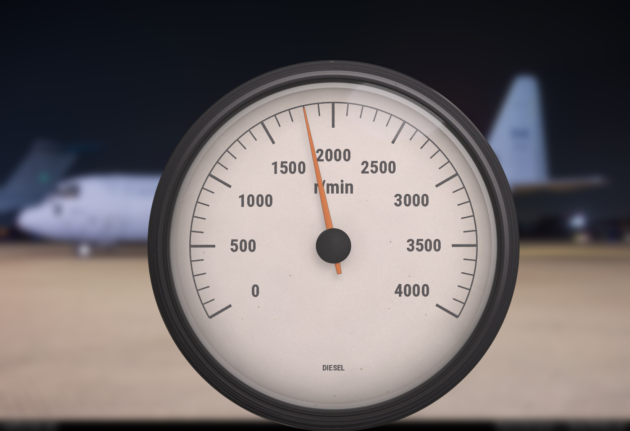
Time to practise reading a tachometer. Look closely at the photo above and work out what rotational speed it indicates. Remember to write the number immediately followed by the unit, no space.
1800rpm
